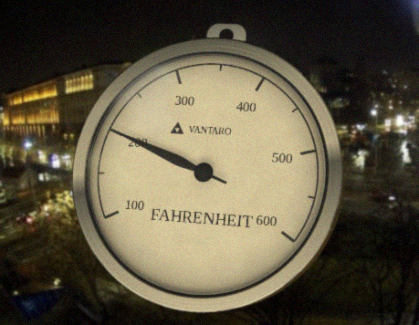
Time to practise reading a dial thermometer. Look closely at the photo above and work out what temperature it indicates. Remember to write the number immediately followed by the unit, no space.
200°F
